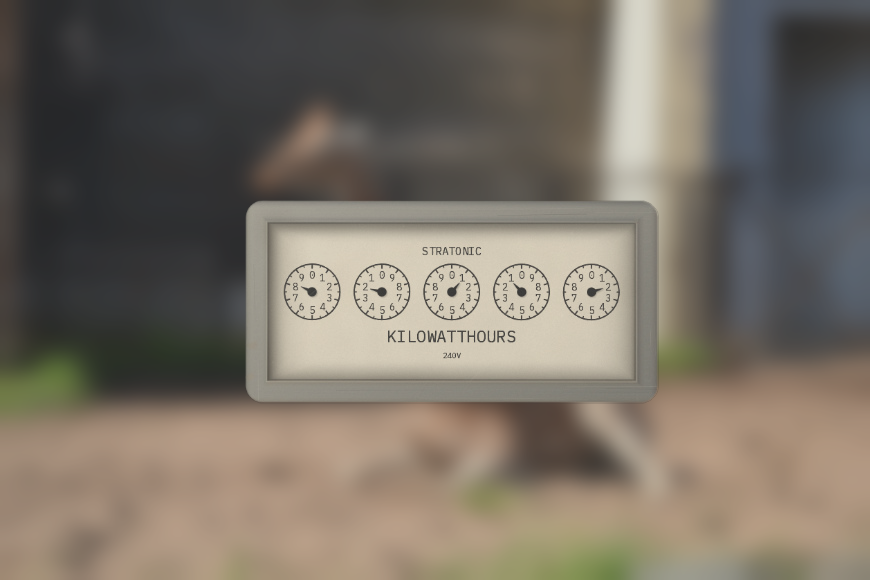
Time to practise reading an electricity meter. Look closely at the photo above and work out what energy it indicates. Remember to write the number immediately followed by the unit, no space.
82112kWh
